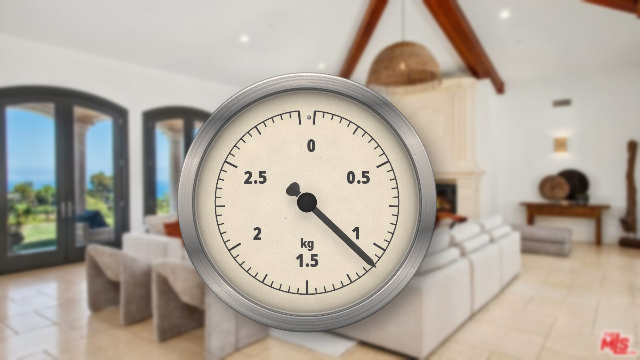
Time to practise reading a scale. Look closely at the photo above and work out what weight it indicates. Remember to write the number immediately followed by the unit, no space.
1.1kg
